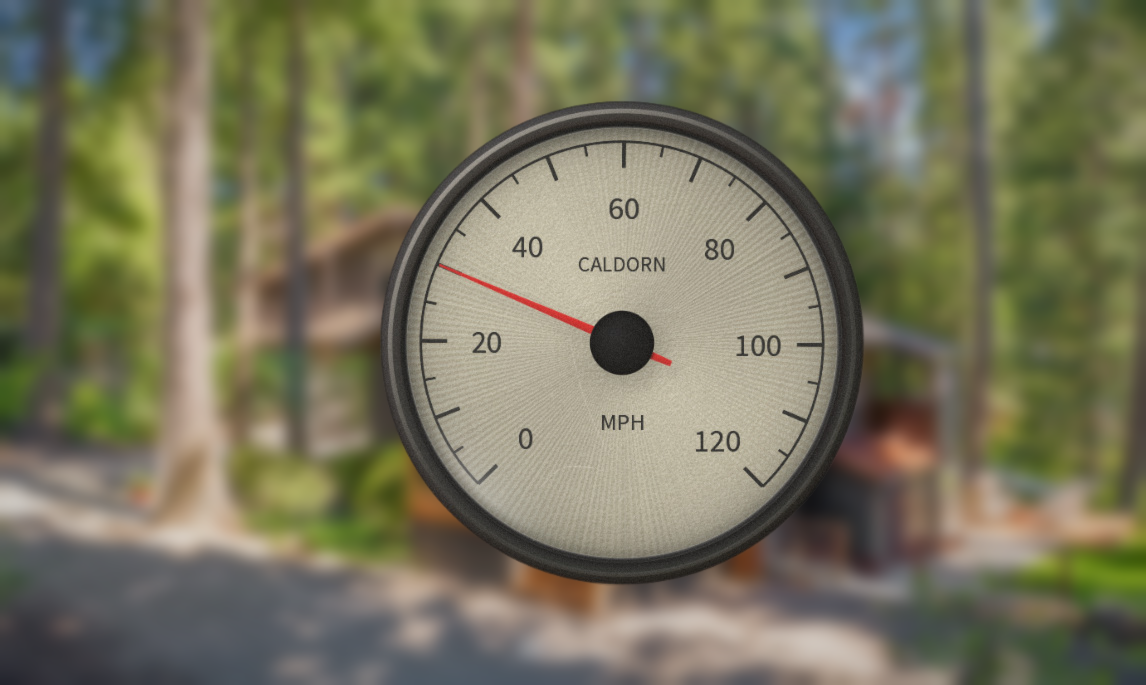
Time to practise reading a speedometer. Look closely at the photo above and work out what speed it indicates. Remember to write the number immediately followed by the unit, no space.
30mph
